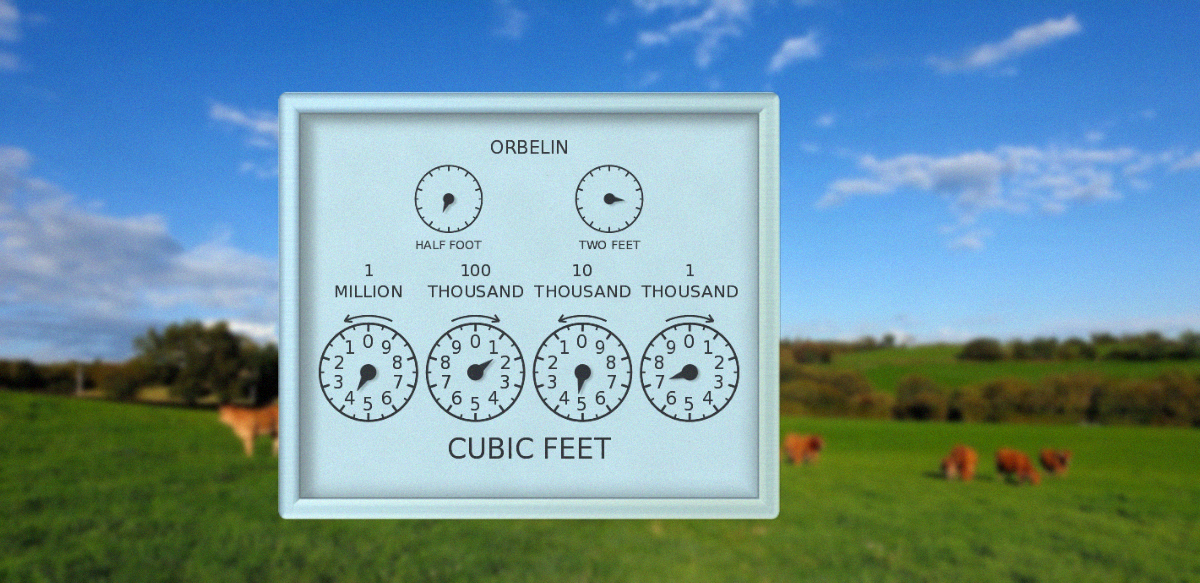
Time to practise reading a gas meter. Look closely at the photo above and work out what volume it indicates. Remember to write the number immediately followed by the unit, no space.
414700ft³
